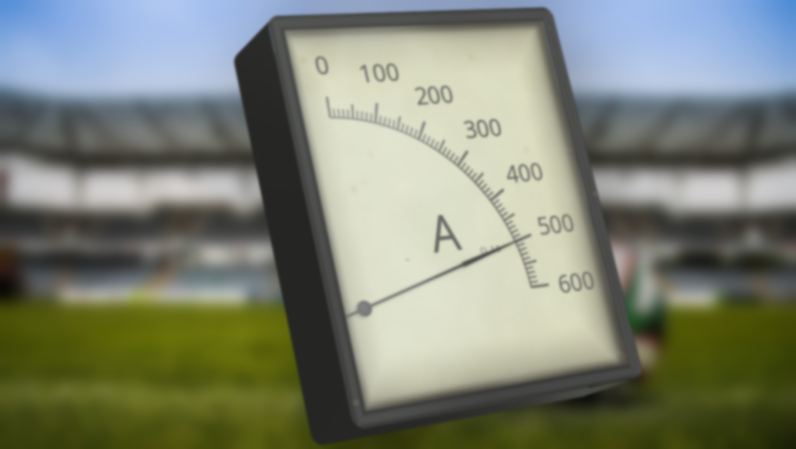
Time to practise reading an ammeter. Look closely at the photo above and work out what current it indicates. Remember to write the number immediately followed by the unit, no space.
500A
